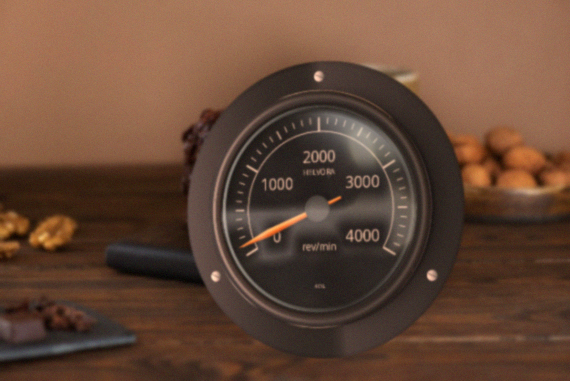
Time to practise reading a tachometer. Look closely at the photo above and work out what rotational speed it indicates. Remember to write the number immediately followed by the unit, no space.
100rpm
